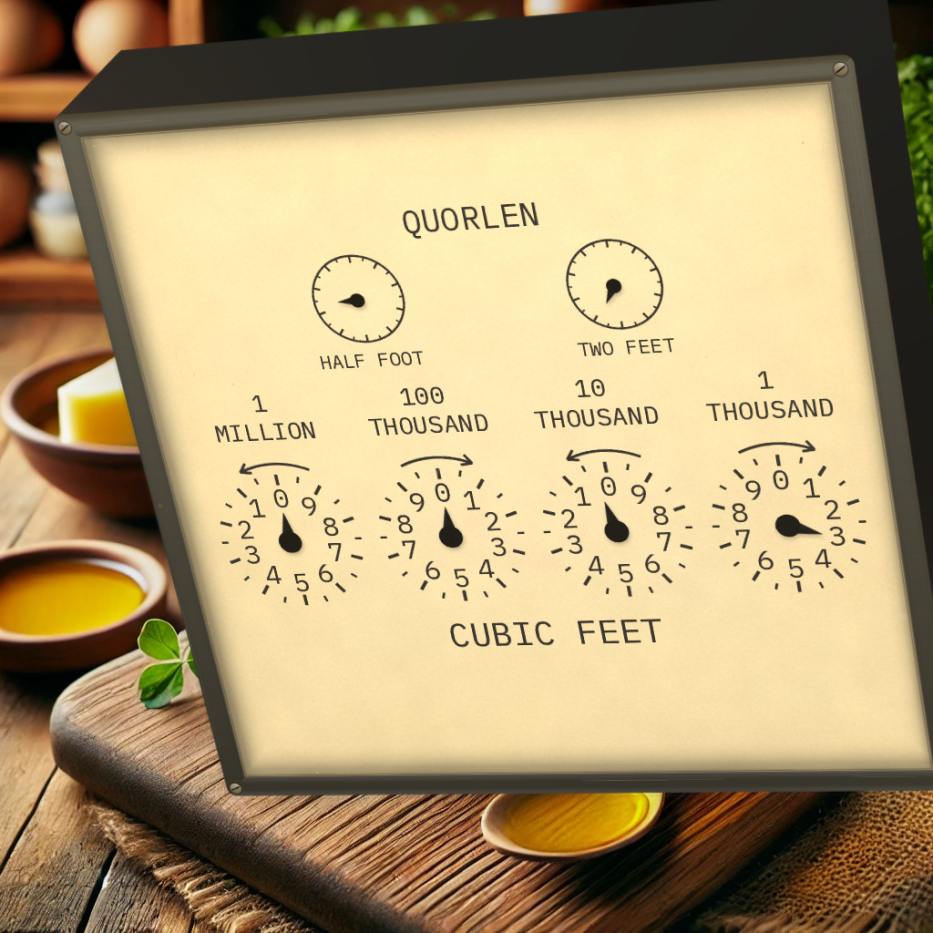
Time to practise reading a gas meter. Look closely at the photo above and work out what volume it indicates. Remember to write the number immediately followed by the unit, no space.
300ft³
